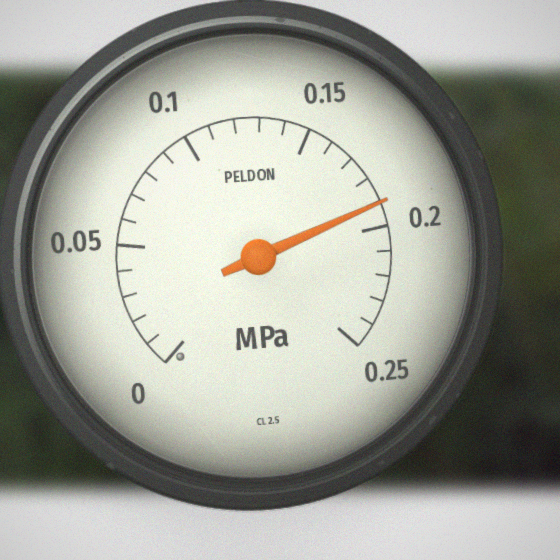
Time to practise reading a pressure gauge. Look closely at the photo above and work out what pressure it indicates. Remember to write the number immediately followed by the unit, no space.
0.19MPa
